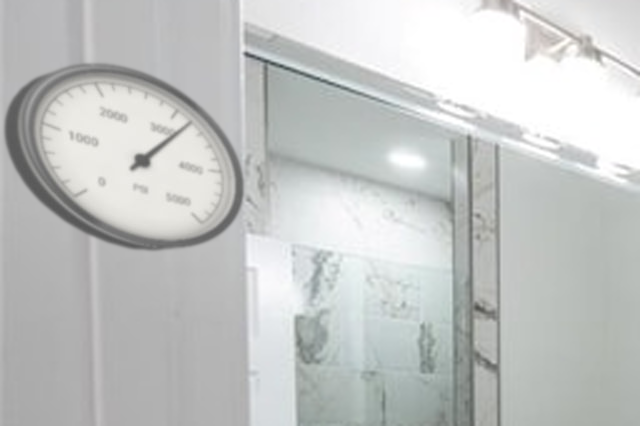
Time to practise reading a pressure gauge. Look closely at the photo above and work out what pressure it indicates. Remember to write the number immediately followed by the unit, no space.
3200psi
